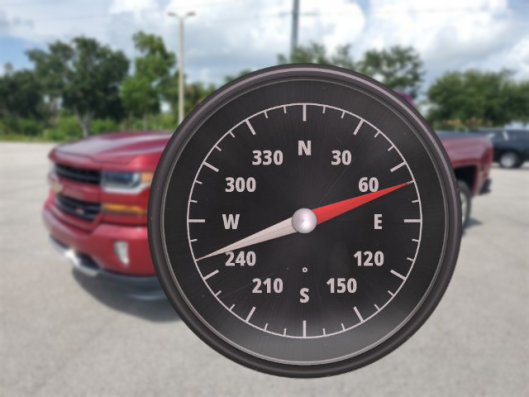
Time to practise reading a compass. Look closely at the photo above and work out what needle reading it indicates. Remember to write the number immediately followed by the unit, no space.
70°
